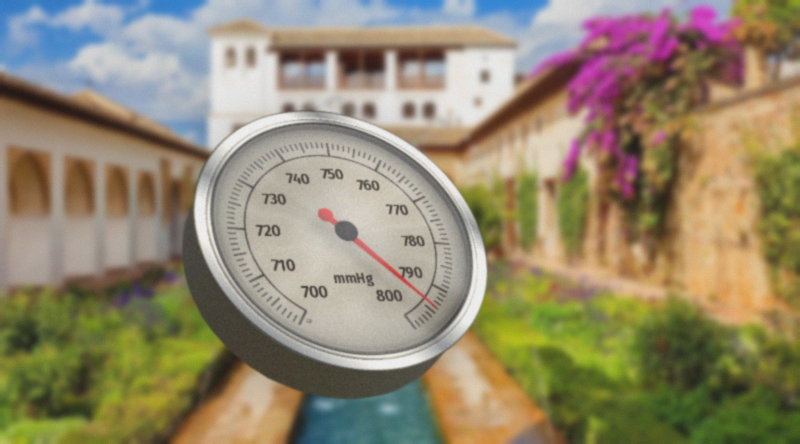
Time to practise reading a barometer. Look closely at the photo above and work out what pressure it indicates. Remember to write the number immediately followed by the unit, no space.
795mmHg
